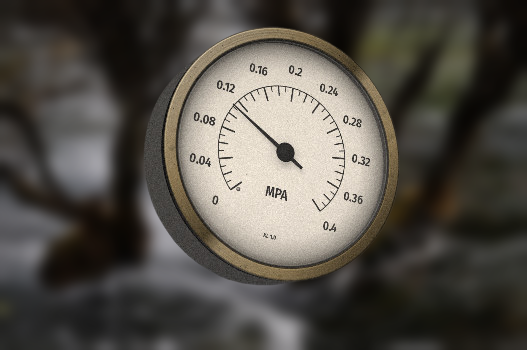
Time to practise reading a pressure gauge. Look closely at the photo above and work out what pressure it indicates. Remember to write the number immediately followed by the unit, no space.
0.11MPa
